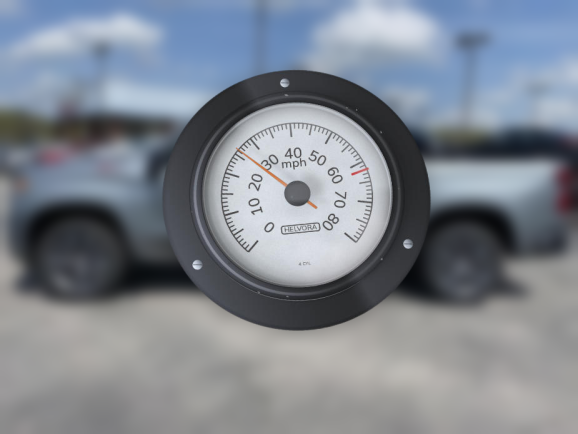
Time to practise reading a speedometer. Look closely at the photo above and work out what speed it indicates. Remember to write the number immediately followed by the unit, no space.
26mph
